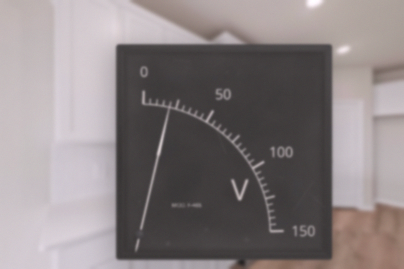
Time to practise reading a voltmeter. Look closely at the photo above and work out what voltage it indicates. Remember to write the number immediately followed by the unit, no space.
20V
